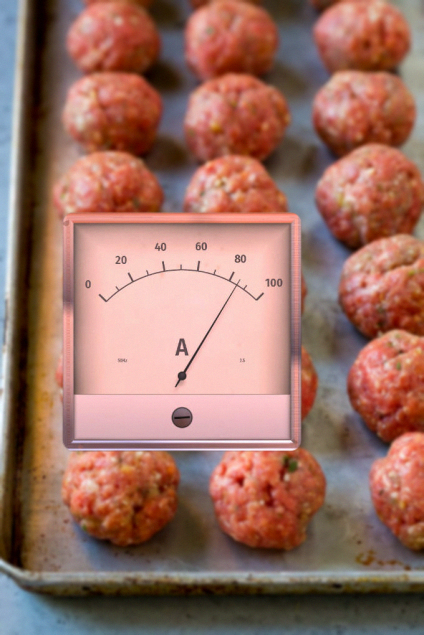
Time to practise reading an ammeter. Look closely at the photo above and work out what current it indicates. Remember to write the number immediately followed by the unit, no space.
85A
